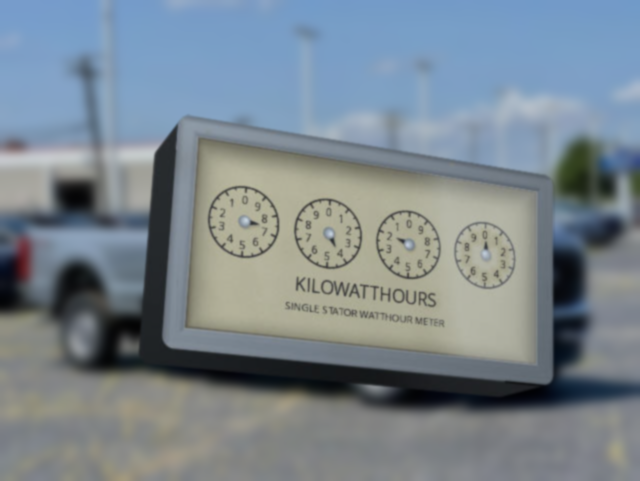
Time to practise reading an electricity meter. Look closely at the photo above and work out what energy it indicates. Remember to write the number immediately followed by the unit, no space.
7420kWh
